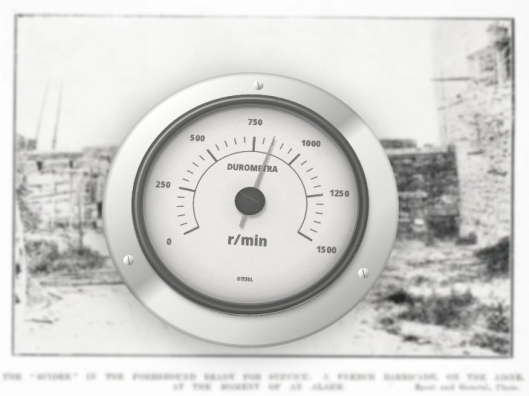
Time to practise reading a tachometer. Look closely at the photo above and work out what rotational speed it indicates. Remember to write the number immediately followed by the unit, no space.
850rpm
